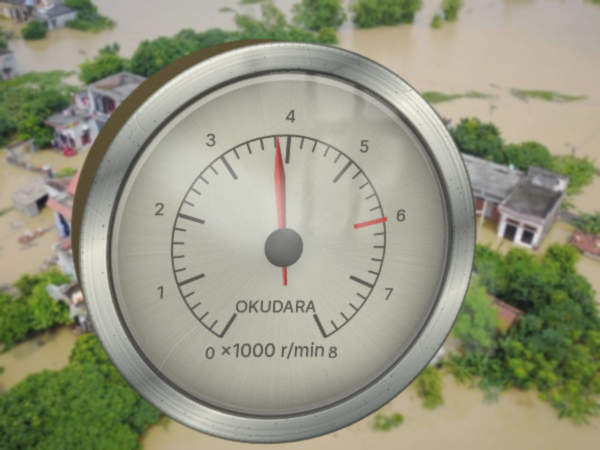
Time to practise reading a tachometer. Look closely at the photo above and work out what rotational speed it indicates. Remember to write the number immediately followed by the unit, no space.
3800rpm
